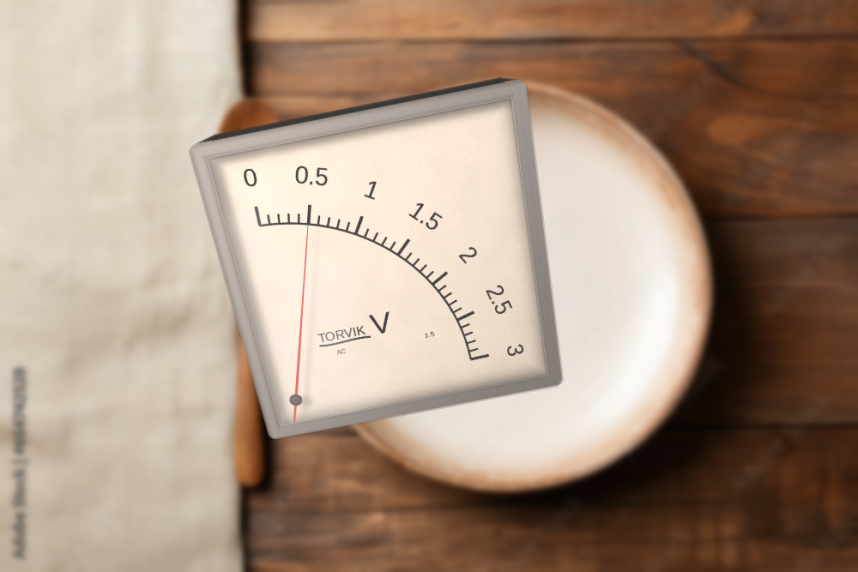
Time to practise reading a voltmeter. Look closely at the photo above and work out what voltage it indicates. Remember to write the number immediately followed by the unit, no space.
0.5V
